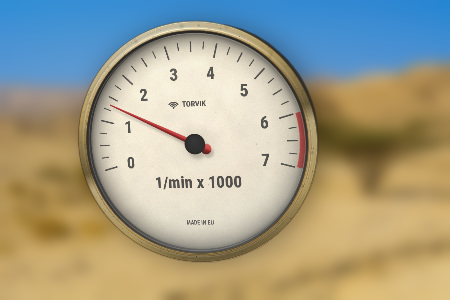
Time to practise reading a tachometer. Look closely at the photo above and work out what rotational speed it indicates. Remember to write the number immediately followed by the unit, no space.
1375rpm
